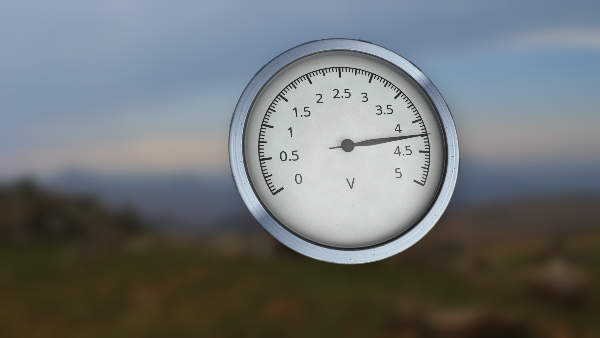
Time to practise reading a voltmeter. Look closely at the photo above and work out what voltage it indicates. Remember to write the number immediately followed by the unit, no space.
4.25V
